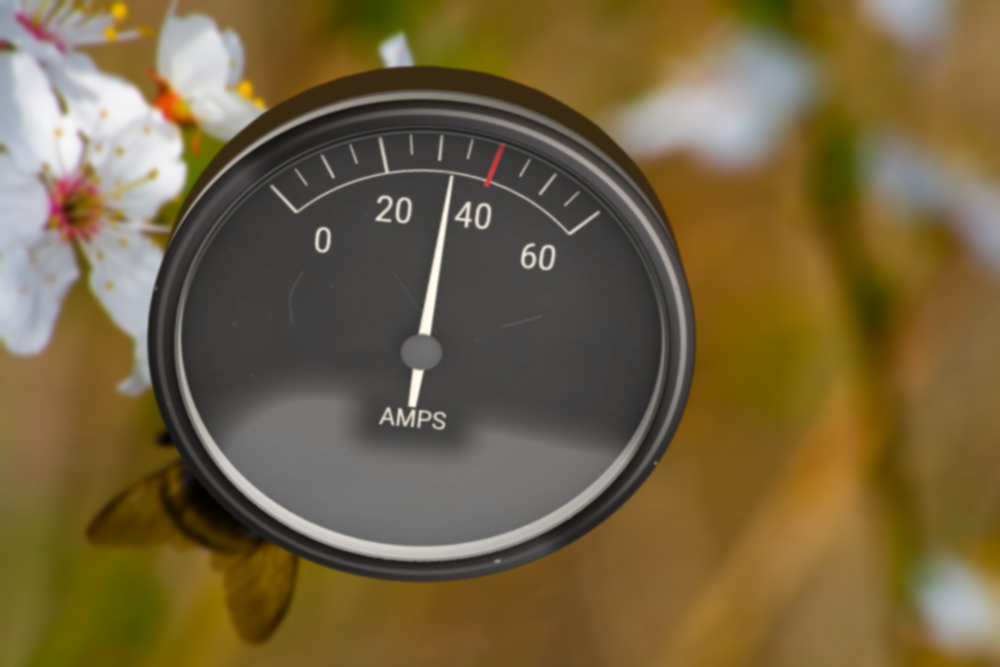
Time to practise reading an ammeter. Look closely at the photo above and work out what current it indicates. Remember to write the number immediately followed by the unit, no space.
32.5A
